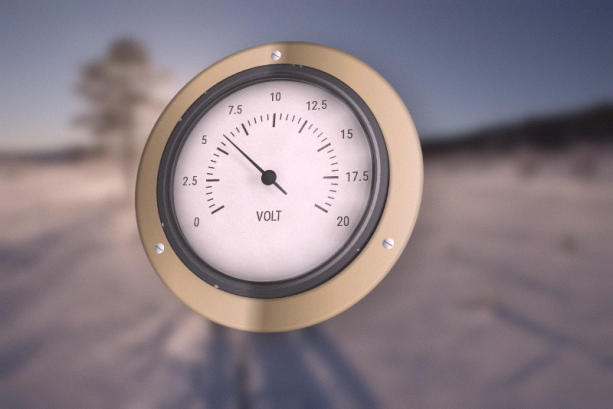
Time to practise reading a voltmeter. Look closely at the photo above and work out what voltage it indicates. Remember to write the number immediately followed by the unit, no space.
6V
